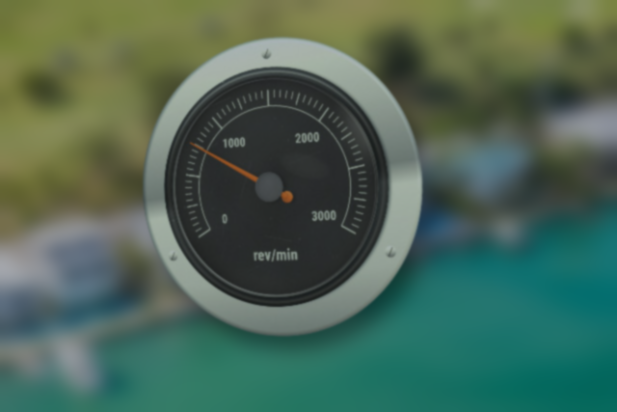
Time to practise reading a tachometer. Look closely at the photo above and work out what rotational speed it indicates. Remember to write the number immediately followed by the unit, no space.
750rpm
